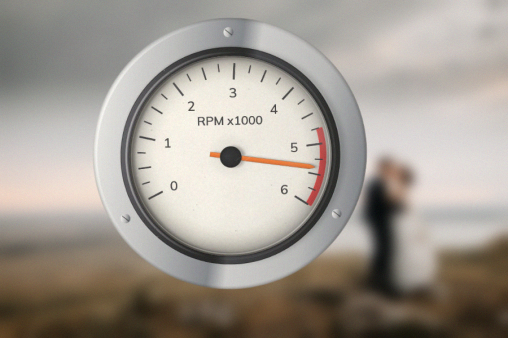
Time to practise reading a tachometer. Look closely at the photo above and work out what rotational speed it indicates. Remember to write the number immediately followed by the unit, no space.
5375rpm
